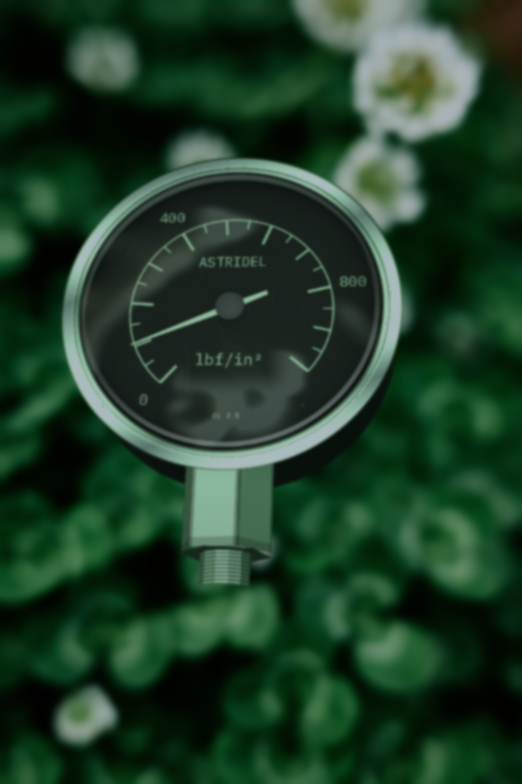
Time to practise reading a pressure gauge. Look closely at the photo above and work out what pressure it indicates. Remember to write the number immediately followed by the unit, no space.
100psi
